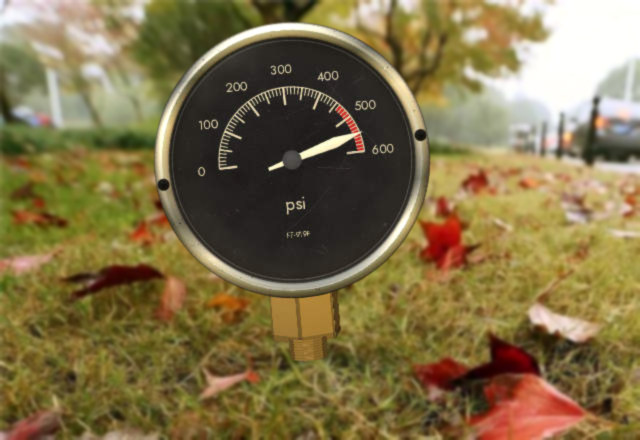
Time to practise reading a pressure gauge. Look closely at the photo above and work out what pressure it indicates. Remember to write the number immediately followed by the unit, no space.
550psi
